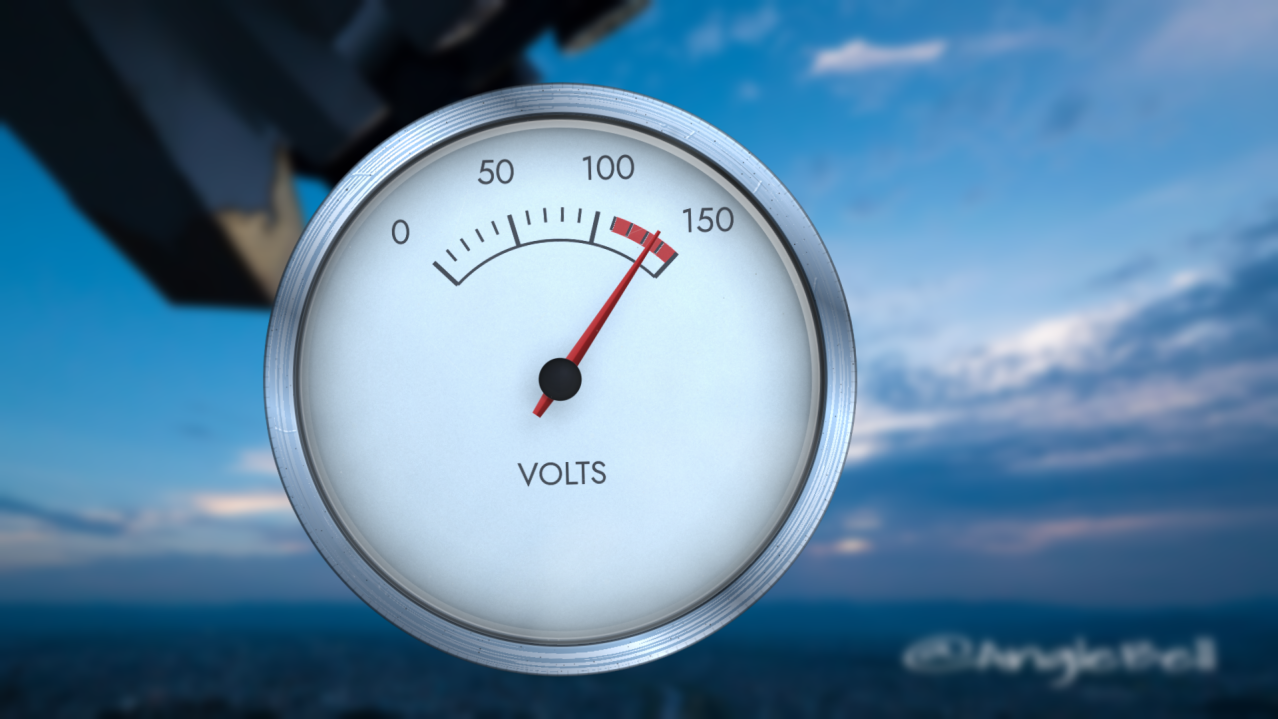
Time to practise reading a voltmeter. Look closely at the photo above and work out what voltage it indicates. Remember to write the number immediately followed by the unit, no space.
135V
